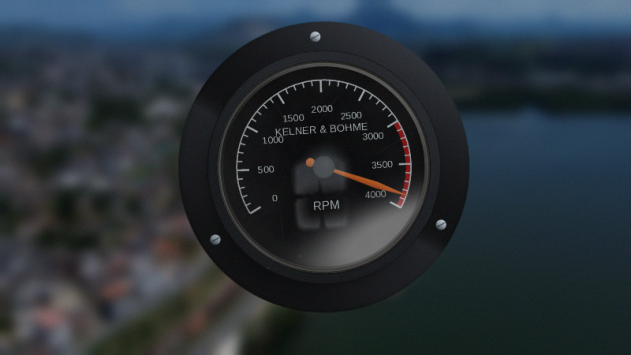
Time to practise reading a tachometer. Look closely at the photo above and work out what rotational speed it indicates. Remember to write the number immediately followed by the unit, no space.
3850rpm
